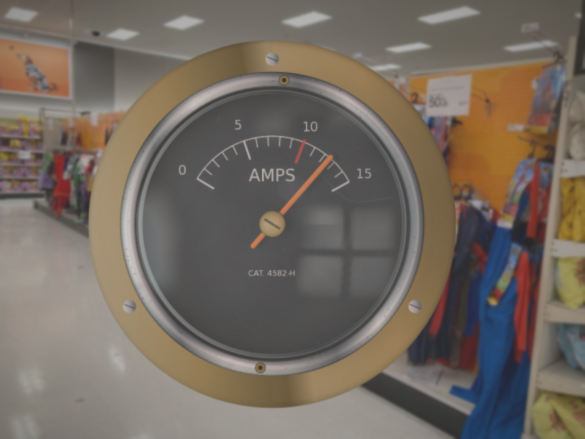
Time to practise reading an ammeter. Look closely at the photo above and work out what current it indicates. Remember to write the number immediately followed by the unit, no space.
12.5A
